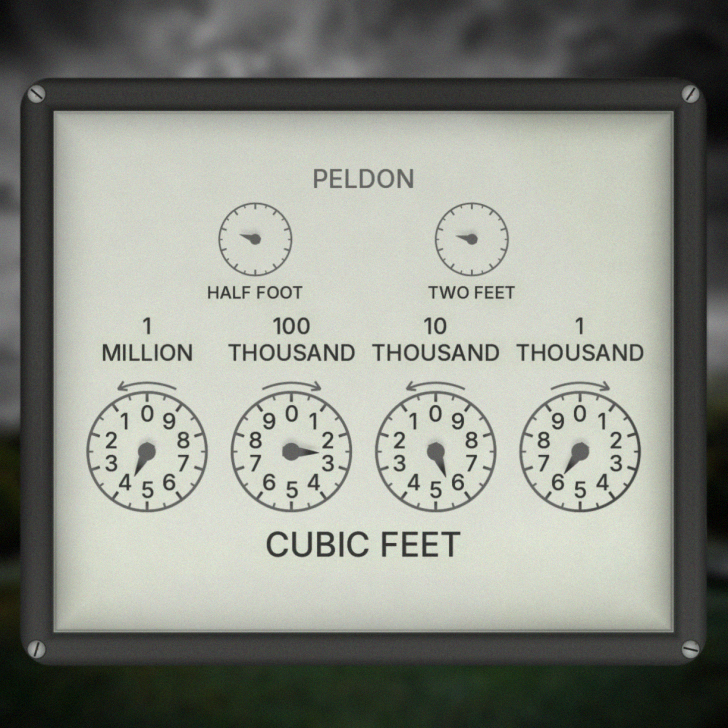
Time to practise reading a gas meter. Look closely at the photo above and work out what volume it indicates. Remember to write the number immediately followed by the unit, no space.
425600ft³
